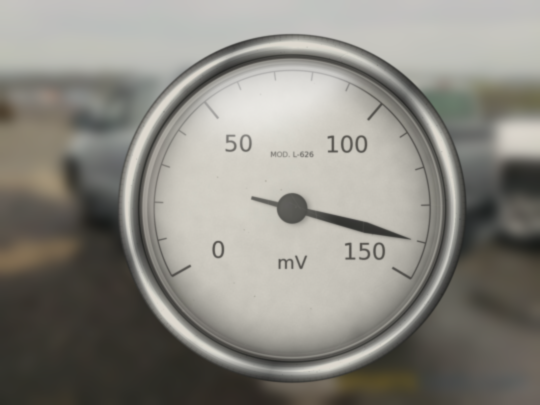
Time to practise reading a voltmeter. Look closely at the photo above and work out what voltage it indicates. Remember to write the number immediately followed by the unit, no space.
140mV
